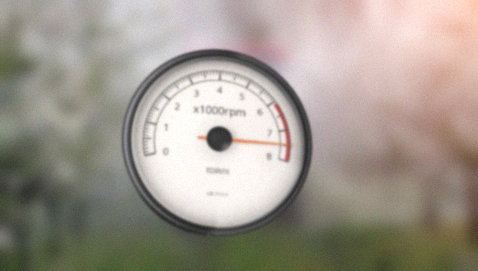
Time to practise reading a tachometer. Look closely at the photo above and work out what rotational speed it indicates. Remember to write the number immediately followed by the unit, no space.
7500rpm
